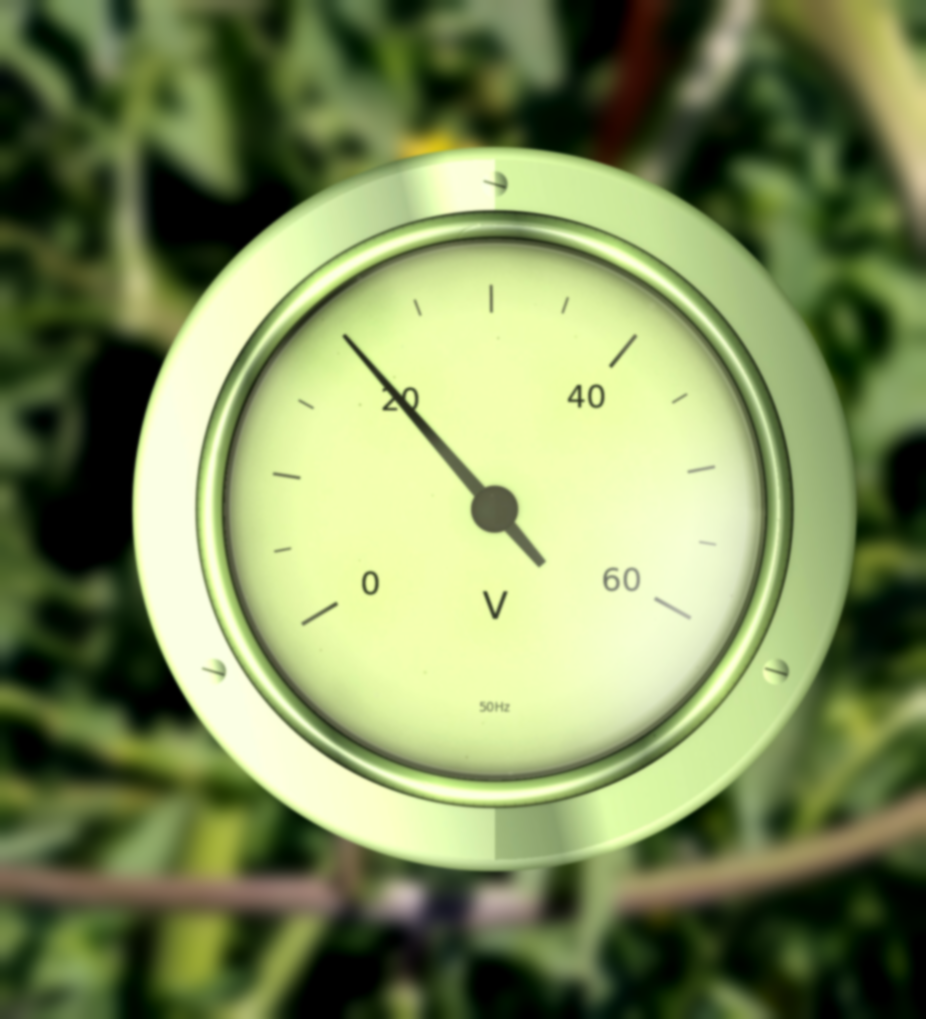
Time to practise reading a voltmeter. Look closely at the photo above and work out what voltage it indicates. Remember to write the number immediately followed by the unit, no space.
20V
